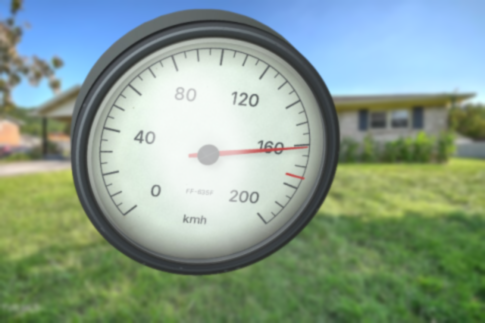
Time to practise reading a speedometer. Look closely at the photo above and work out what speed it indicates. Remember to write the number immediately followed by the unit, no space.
160km/h
